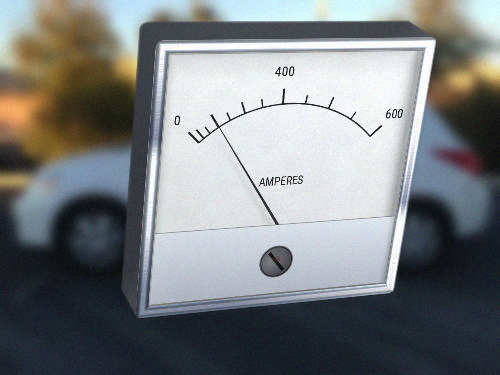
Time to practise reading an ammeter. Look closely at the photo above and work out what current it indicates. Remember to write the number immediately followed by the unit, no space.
200A
